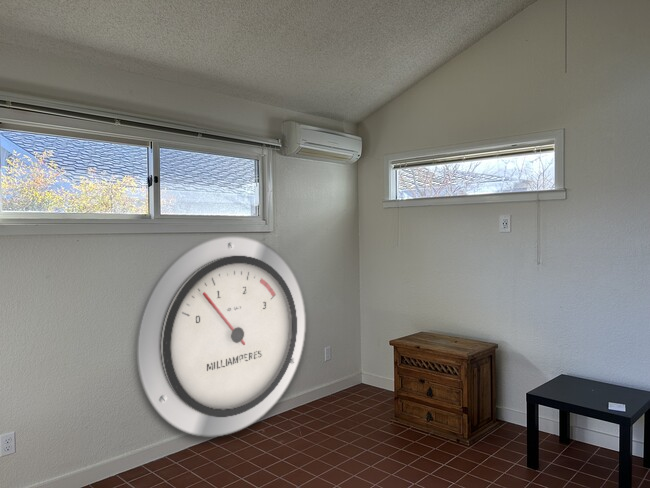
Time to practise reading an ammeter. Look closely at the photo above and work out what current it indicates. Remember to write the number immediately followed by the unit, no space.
0.6mA
